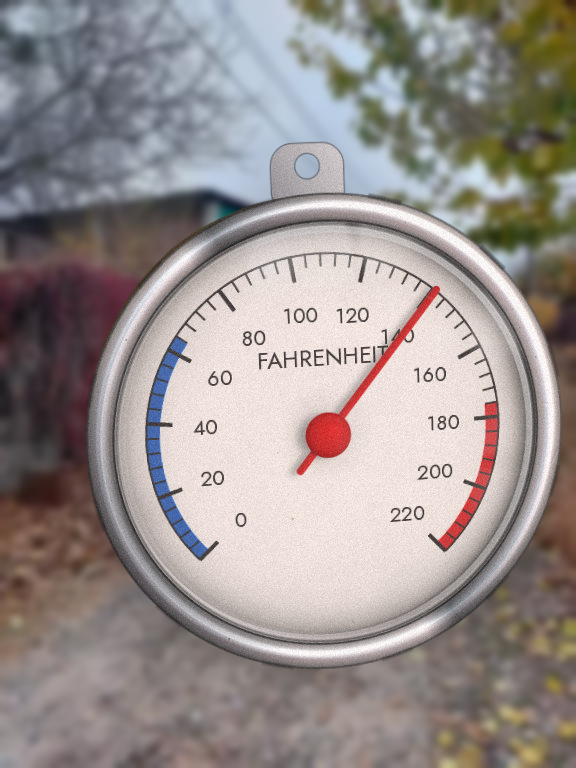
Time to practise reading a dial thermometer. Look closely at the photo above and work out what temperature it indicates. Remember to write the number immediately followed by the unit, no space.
140°F
